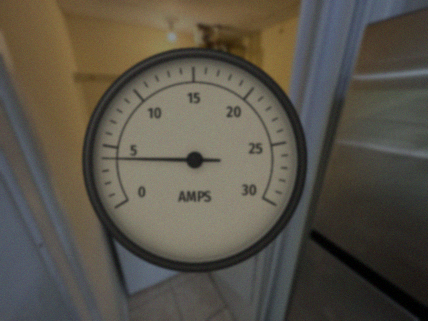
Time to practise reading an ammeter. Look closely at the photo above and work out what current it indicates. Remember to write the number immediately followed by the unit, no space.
4A
